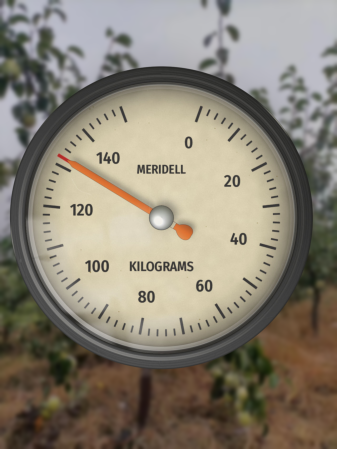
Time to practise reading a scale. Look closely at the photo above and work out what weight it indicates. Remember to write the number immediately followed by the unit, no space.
132kg
